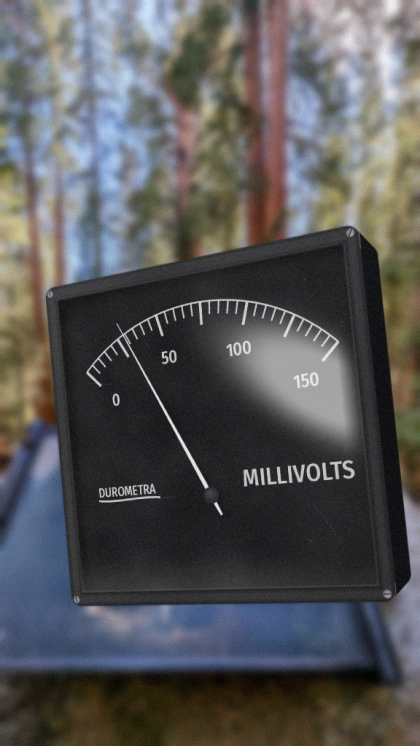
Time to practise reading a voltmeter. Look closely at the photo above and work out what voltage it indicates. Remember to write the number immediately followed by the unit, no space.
30mV
